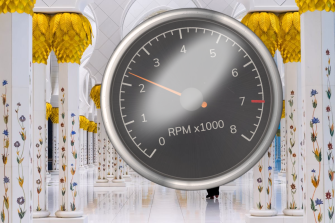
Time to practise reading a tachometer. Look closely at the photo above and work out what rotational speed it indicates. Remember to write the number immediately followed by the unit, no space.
2300rpm
